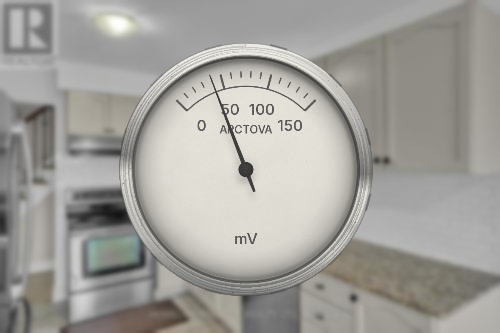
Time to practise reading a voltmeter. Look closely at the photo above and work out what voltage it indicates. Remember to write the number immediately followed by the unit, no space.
40mV
